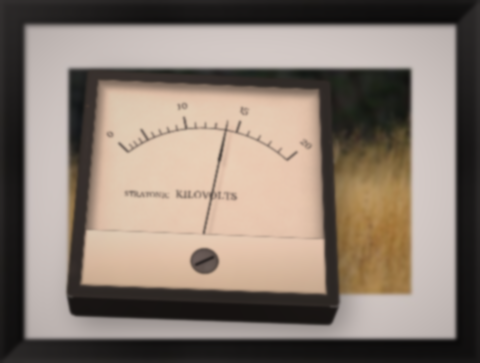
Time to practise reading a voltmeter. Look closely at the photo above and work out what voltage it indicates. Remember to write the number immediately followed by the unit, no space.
14kV
